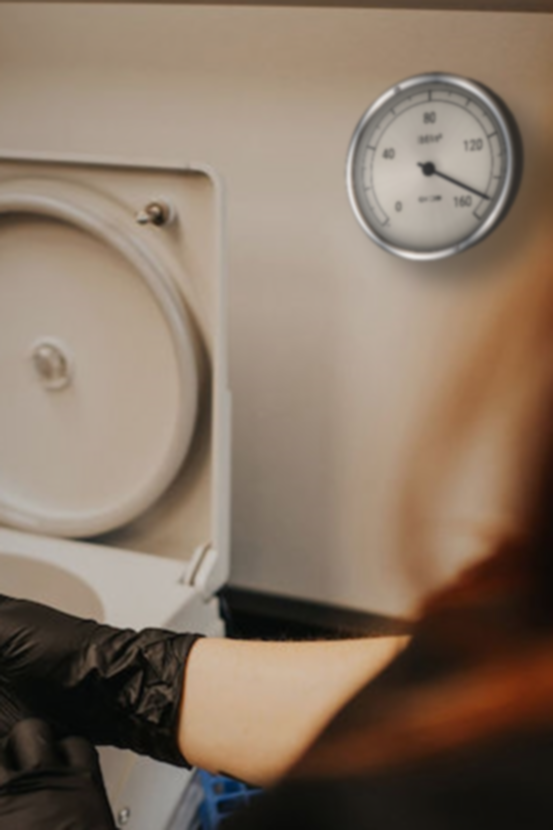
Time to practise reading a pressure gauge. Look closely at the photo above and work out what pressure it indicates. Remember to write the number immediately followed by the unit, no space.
150psi
